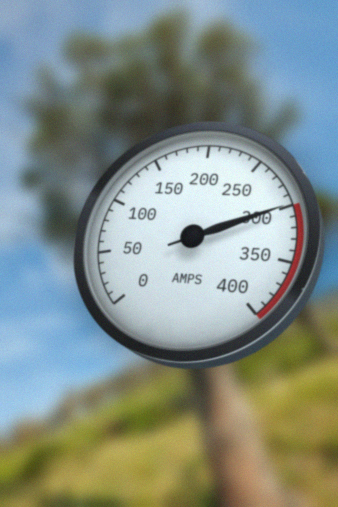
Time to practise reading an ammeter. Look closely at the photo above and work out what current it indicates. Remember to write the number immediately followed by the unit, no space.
300A
